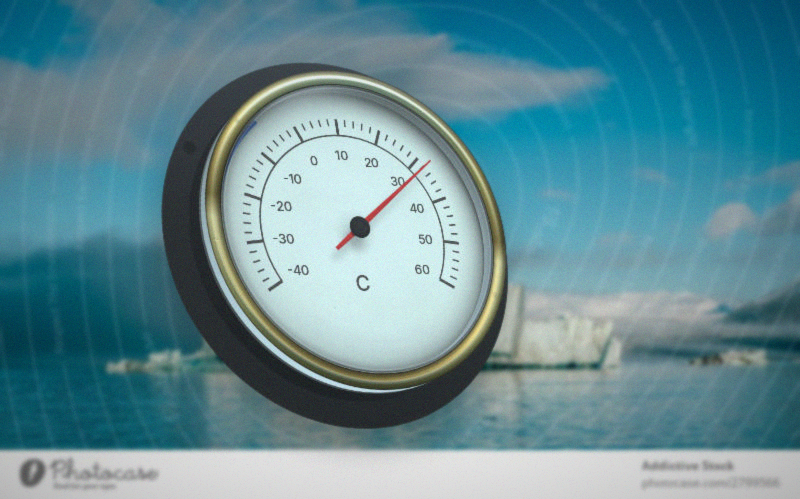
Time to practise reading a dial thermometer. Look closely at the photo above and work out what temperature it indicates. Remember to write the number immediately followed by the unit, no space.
32°C
